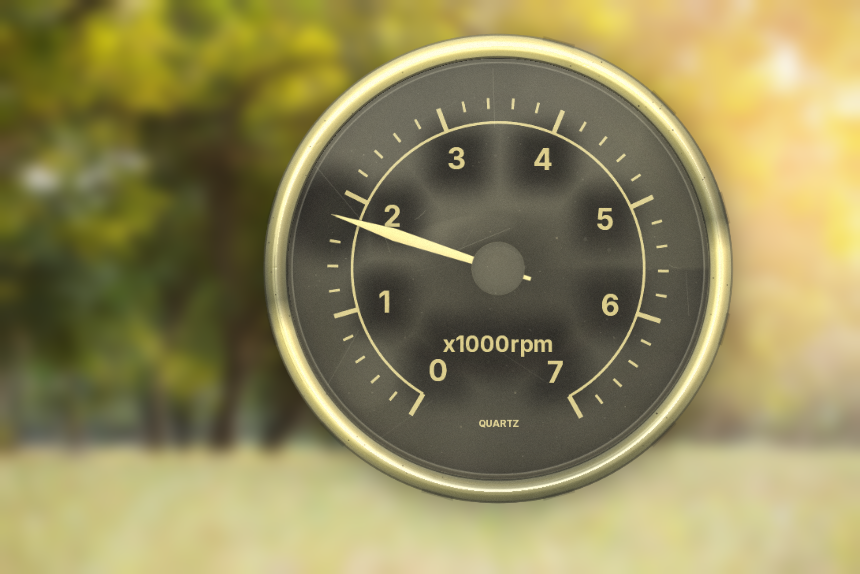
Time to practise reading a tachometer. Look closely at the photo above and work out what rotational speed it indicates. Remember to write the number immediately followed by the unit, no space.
1800rpm
